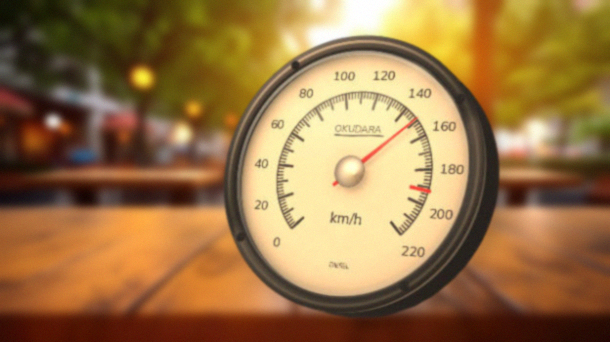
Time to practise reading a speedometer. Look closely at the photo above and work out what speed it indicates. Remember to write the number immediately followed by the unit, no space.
150km/h
